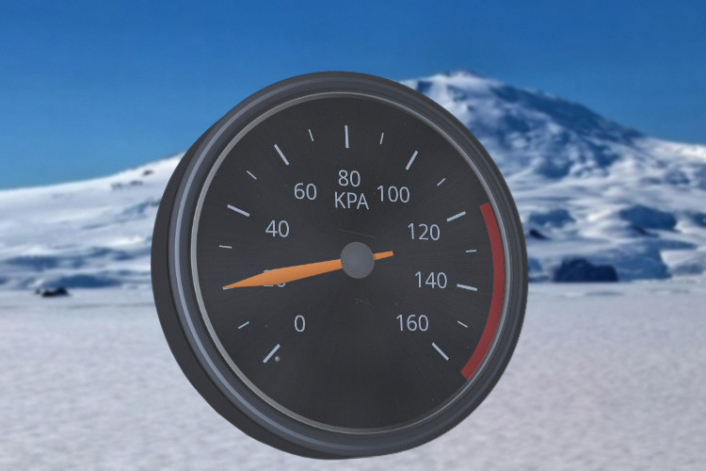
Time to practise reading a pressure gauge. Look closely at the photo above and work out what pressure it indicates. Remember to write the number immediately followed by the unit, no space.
20kPa
